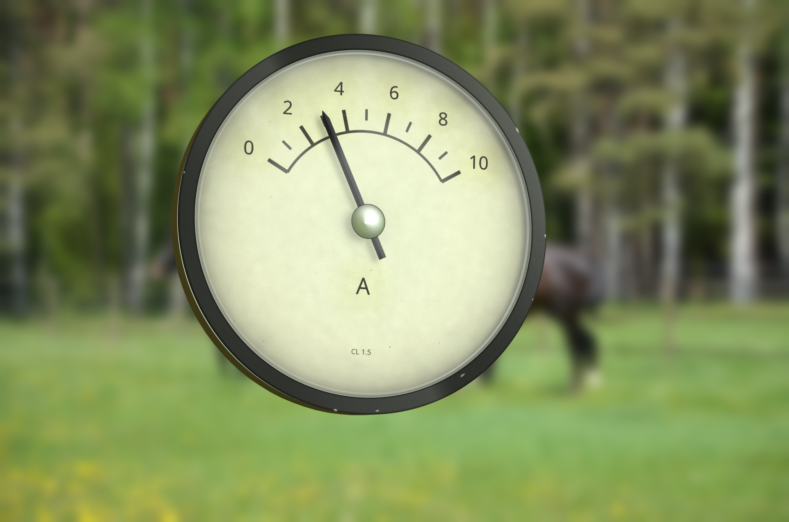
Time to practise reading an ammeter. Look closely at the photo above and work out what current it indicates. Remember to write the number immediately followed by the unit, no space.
3A
